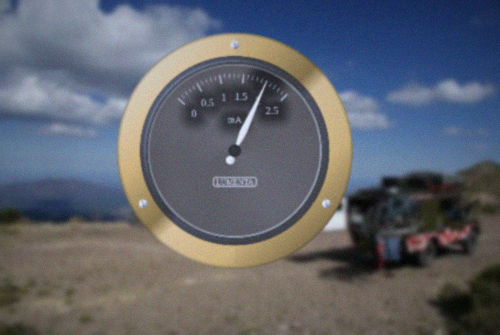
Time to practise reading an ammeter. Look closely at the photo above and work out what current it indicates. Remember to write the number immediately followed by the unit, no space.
2mA
